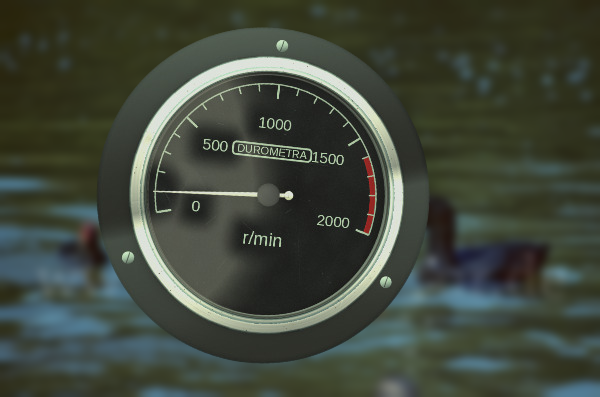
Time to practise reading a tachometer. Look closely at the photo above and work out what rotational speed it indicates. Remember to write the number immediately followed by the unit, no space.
100rpm
